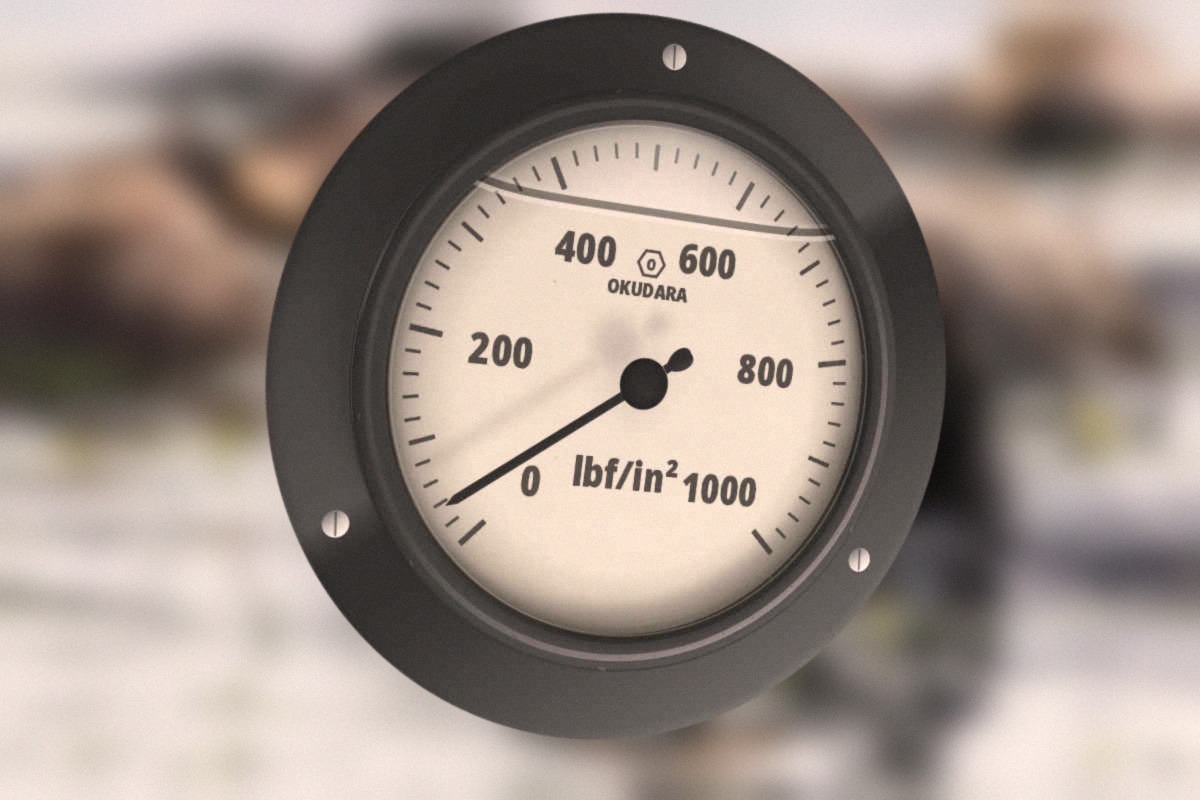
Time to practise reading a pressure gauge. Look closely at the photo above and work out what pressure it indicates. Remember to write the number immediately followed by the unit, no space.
40psi
